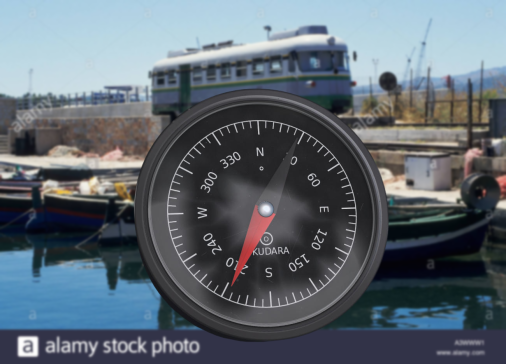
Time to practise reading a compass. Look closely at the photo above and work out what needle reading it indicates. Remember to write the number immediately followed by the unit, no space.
207.5°
